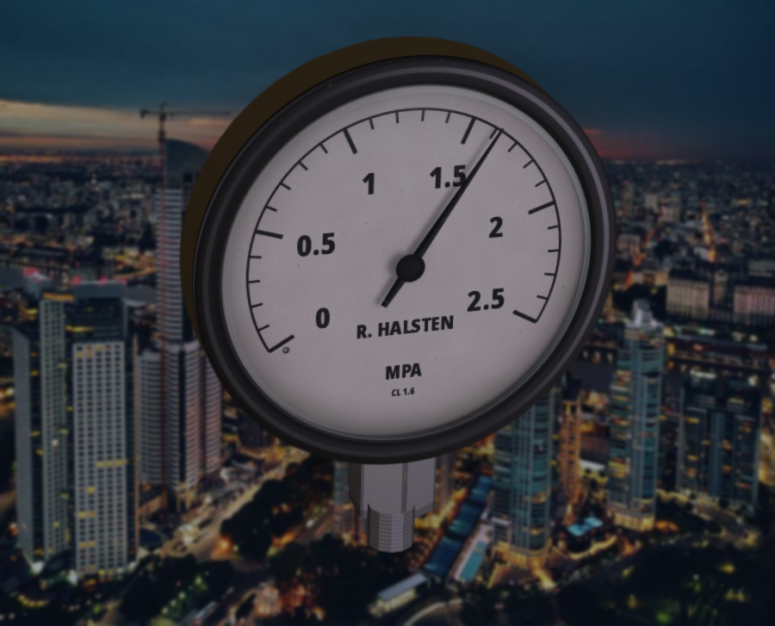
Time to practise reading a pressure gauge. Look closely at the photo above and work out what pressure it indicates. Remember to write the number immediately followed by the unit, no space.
1.6MPa
